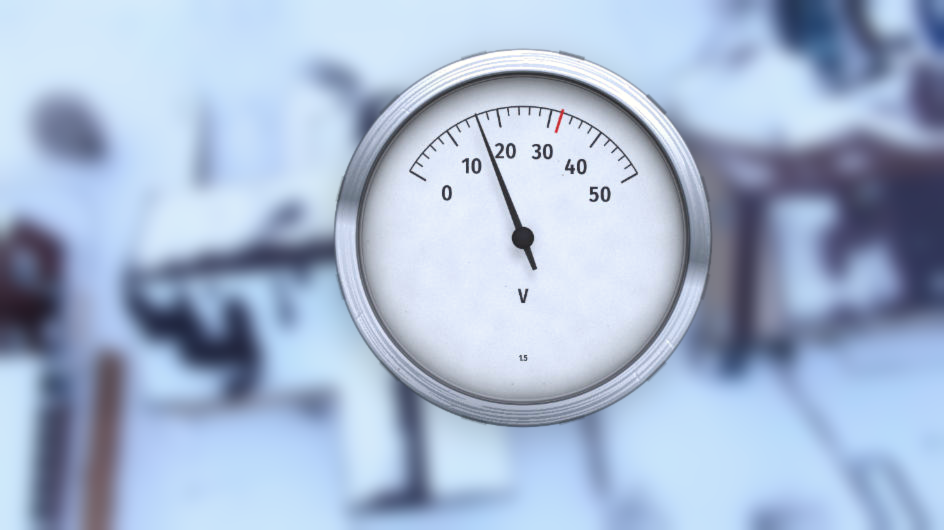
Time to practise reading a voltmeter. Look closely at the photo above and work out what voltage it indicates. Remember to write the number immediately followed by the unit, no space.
16V
